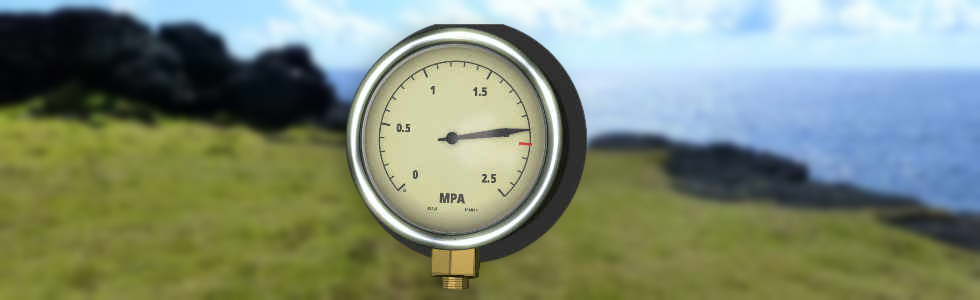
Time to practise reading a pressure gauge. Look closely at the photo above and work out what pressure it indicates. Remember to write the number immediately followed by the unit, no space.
2MPa
